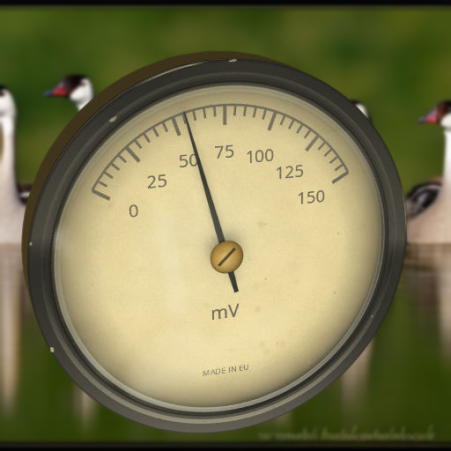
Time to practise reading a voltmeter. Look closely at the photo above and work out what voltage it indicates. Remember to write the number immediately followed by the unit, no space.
55mV
